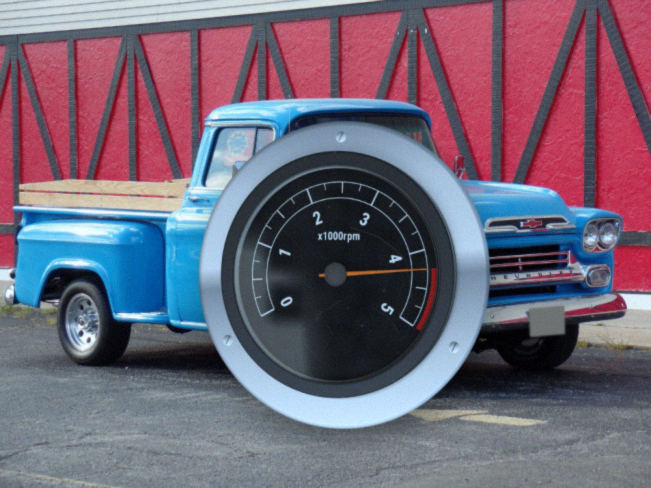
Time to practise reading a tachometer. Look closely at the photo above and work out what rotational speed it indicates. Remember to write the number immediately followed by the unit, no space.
4250rpm
